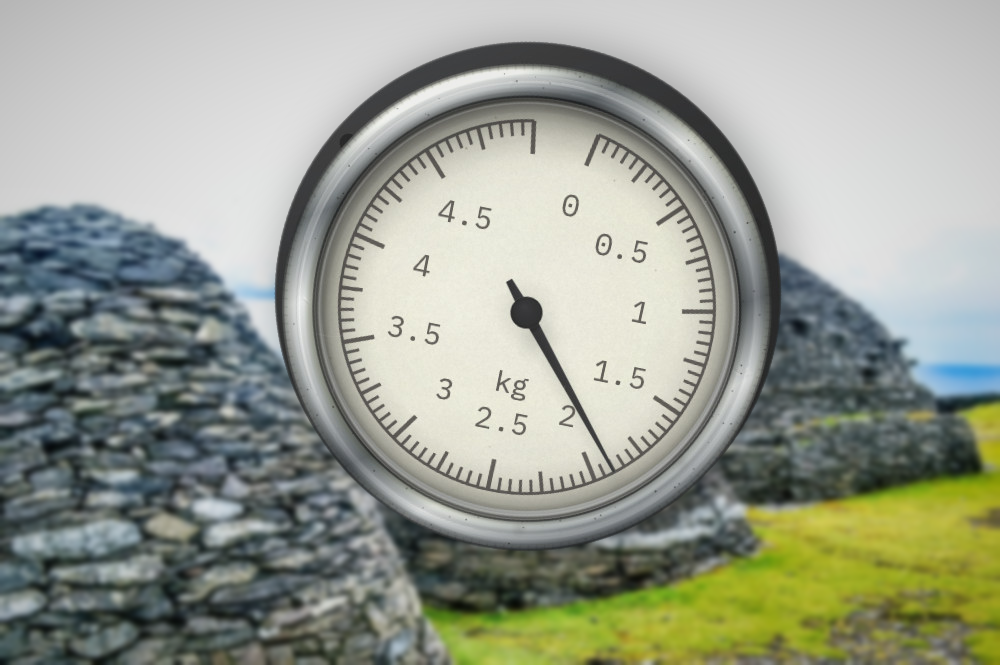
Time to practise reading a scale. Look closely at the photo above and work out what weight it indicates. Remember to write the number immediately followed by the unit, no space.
1.9kg
